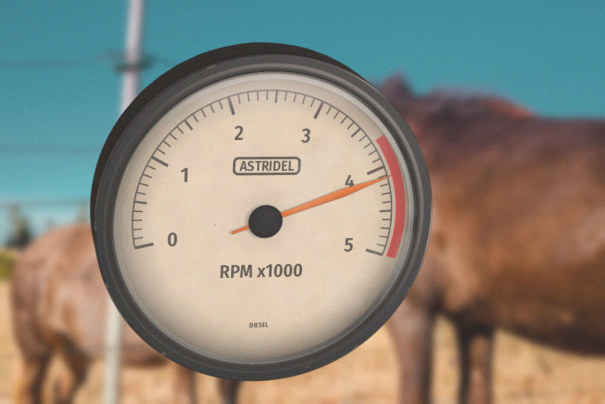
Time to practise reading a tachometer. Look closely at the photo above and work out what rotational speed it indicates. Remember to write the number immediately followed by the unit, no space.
4100rpm
